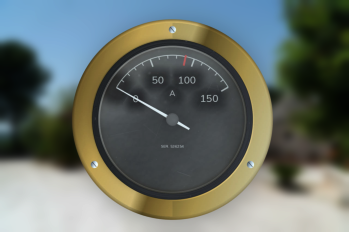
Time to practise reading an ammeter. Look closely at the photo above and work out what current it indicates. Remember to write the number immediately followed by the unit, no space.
0A
